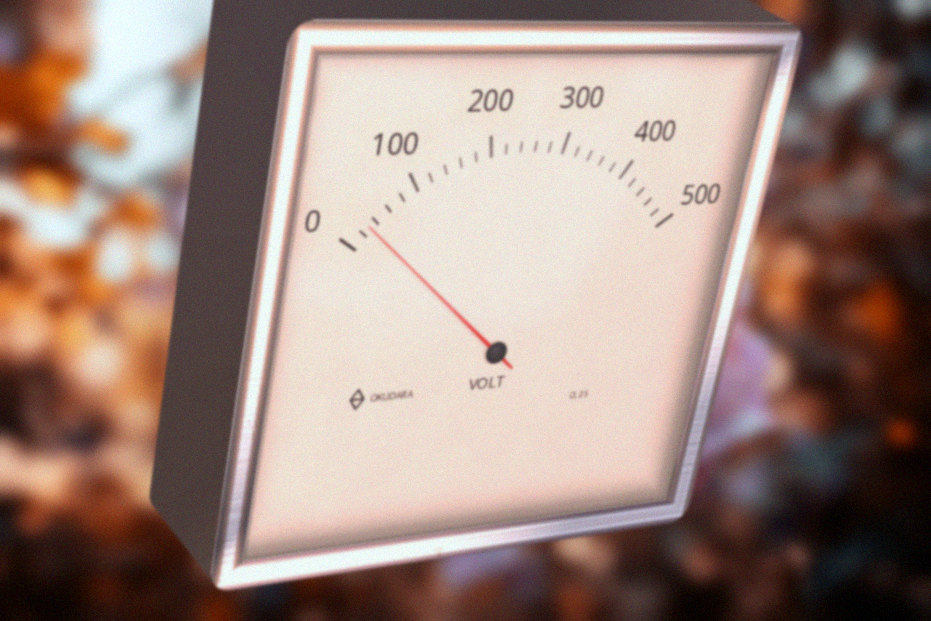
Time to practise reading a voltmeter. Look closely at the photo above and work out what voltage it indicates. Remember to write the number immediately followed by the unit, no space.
30V
